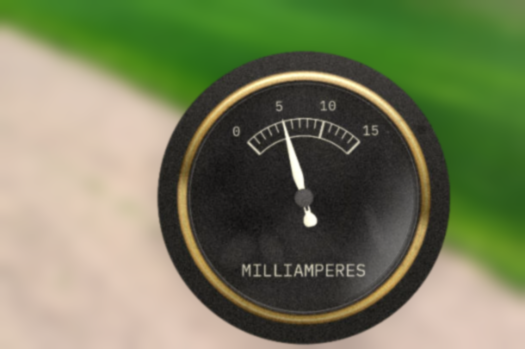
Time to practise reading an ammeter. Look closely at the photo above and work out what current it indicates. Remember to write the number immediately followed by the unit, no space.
5mA
